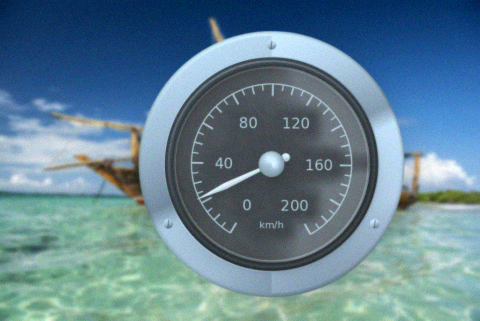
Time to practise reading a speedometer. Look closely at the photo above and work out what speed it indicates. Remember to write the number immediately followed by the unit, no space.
22.5km/h
